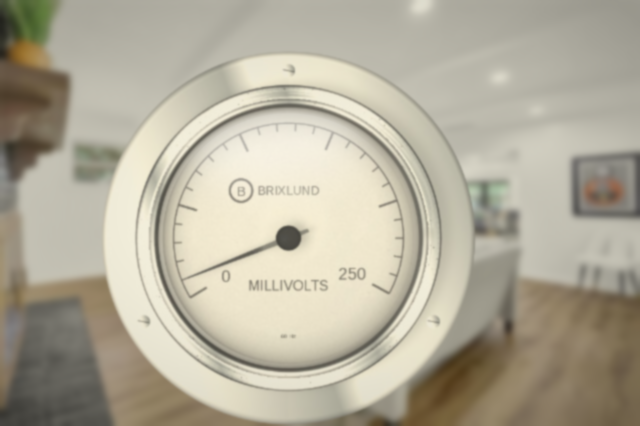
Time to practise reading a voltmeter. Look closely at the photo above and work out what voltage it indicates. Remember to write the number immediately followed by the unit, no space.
10mV
